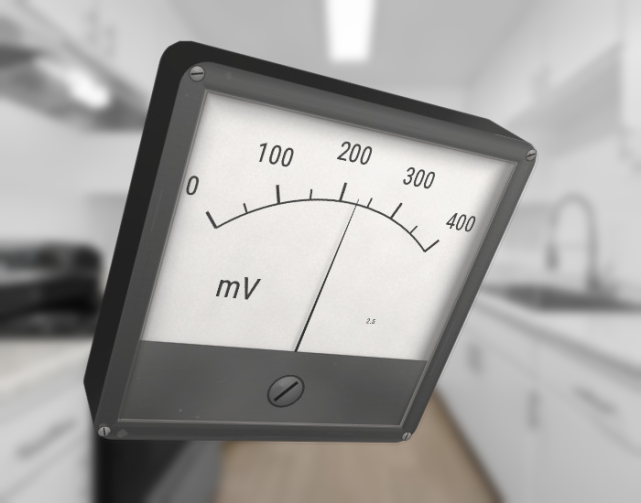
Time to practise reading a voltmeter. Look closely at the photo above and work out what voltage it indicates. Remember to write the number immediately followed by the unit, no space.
225mV
